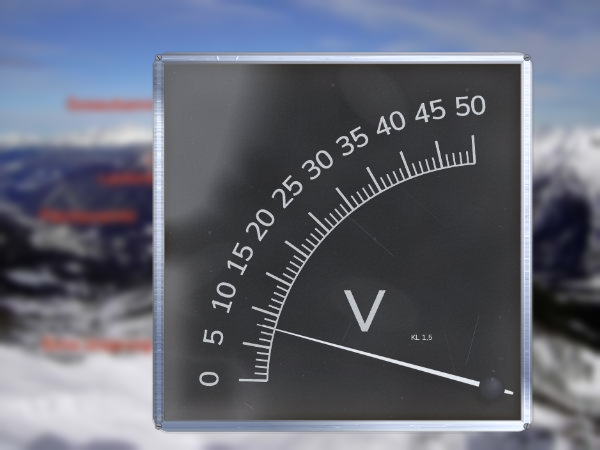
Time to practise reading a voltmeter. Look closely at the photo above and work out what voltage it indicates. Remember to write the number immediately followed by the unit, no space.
8V
